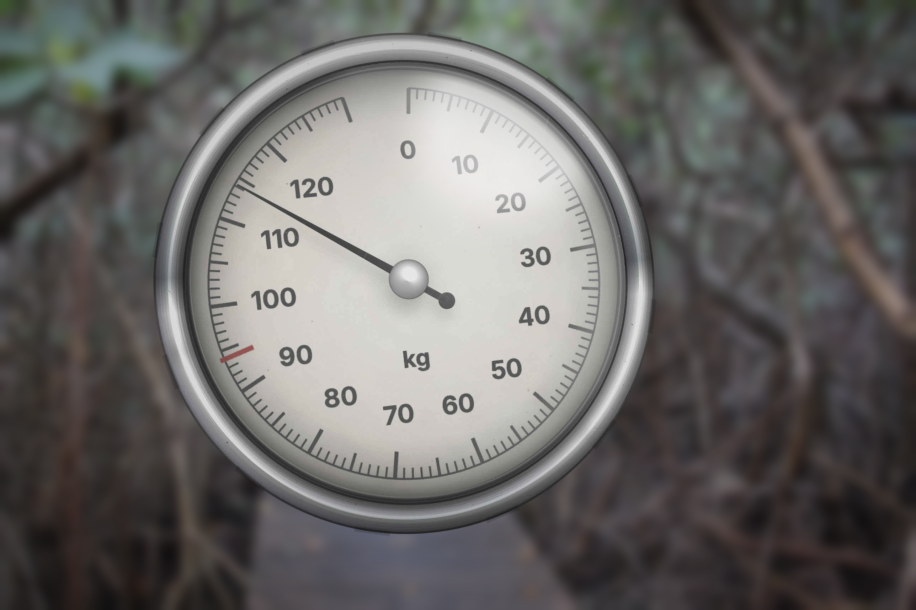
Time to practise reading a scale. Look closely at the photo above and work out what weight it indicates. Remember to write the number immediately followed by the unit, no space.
114kg
